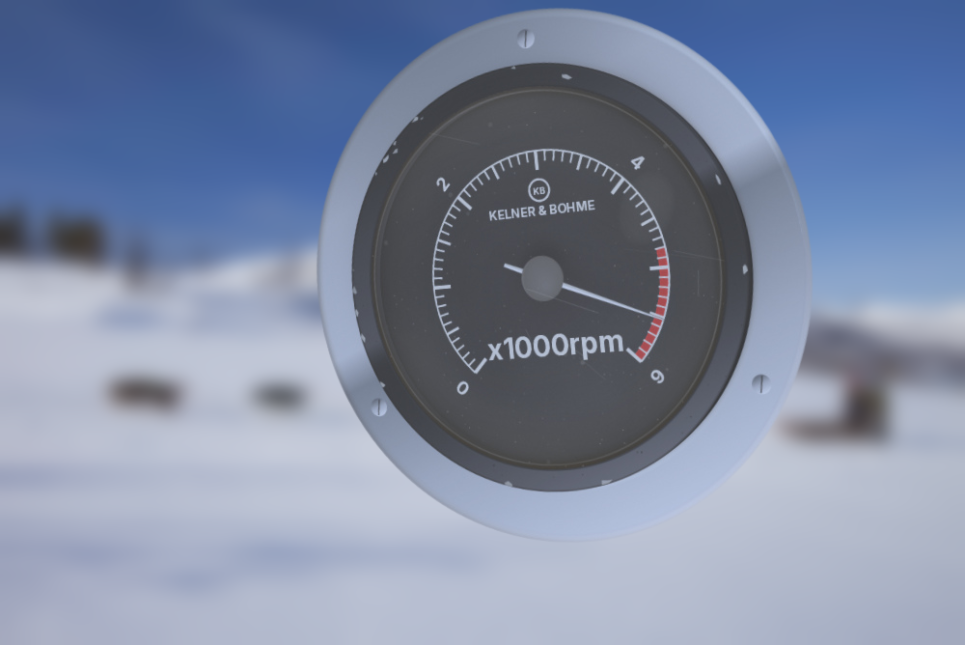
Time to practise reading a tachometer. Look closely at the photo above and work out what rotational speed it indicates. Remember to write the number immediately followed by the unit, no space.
5500rpm
